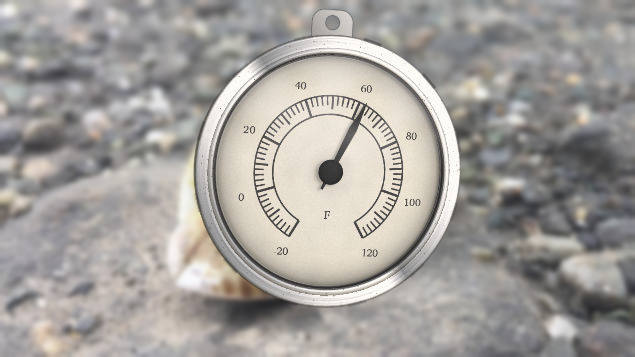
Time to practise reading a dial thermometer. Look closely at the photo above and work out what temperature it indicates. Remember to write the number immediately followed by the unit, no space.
62°F
